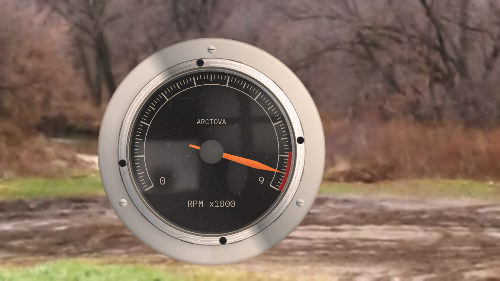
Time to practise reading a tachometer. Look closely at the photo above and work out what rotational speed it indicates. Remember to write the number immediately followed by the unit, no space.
8500rpm
